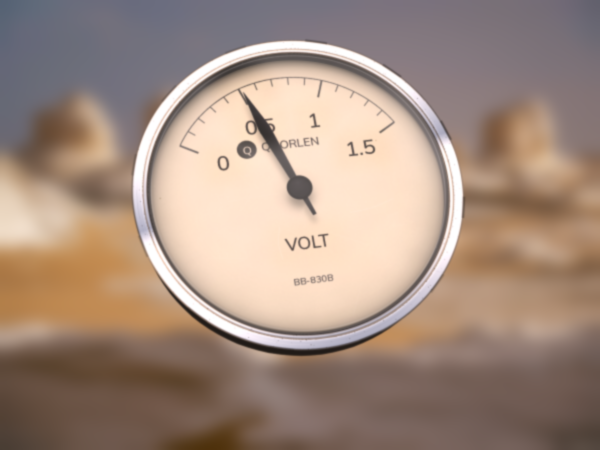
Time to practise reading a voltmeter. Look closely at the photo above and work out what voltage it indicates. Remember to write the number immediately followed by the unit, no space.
0.5V
